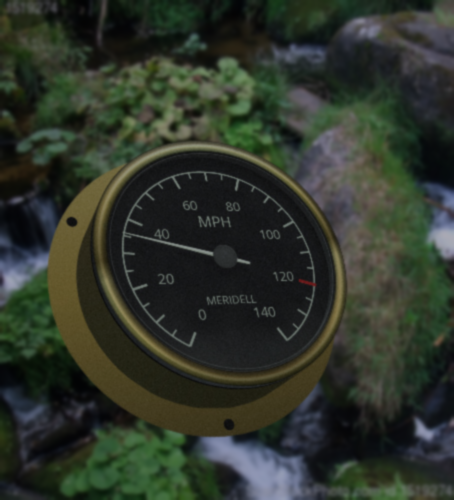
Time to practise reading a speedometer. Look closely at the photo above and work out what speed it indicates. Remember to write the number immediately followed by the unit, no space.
35mph
